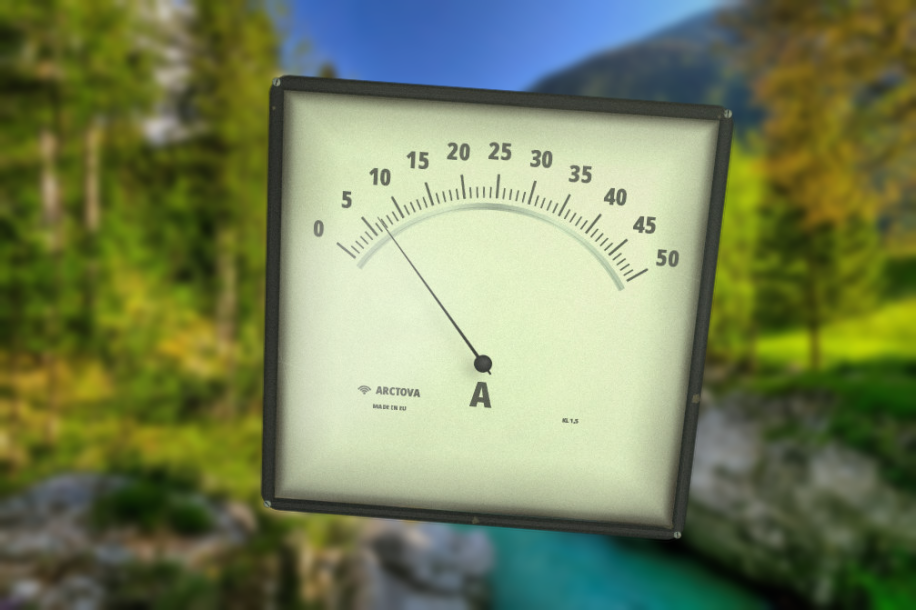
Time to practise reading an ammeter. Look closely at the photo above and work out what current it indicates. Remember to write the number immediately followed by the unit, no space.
7A
